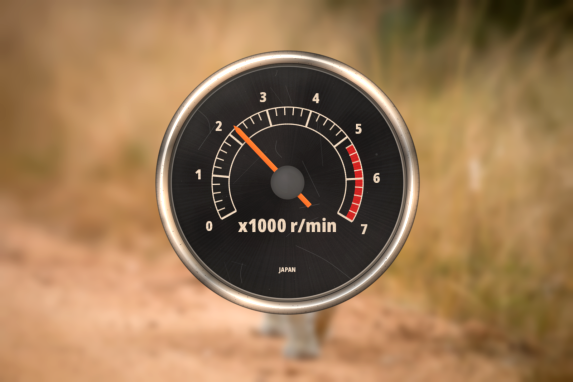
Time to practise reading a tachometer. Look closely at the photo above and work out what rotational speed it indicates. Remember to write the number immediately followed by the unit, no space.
2200rpm
